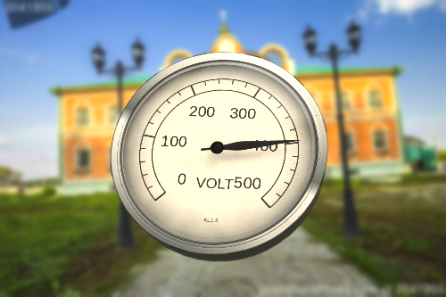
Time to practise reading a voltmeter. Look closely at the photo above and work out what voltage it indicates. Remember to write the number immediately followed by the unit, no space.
400V
